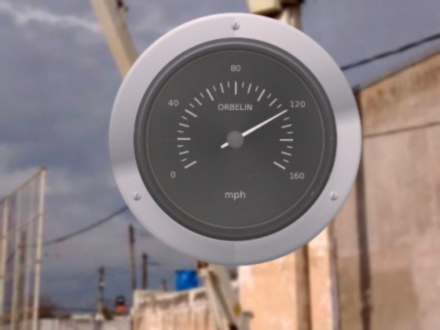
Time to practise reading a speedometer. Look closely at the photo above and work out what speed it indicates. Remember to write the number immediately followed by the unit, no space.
120mph
